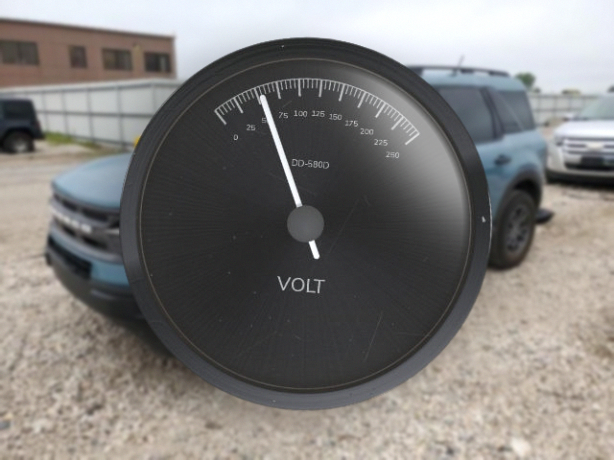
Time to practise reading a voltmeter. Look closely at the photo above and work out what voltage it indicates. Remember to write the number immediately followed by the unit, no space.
55V
